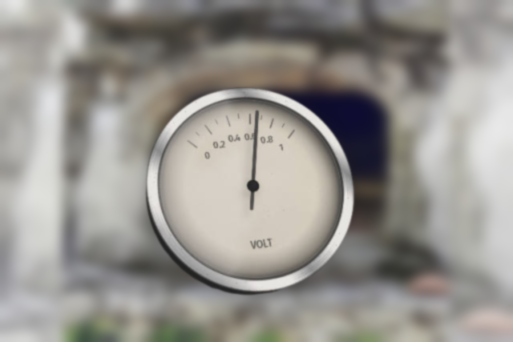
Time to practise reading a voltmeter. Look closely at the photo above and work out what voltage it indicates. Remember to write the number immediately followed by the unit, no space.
0.65V
